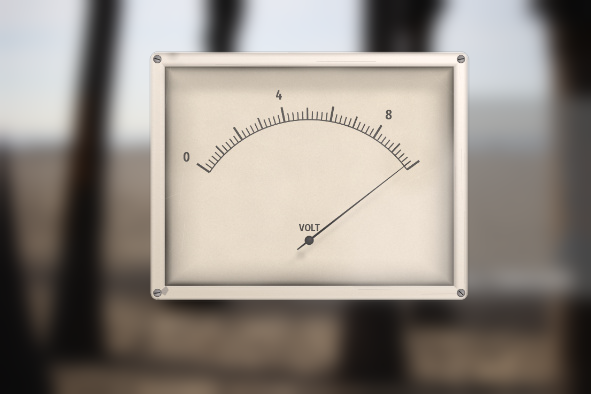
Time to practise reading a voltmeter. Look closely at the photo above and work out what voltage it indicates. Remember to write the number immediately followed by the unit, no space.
9.8V
